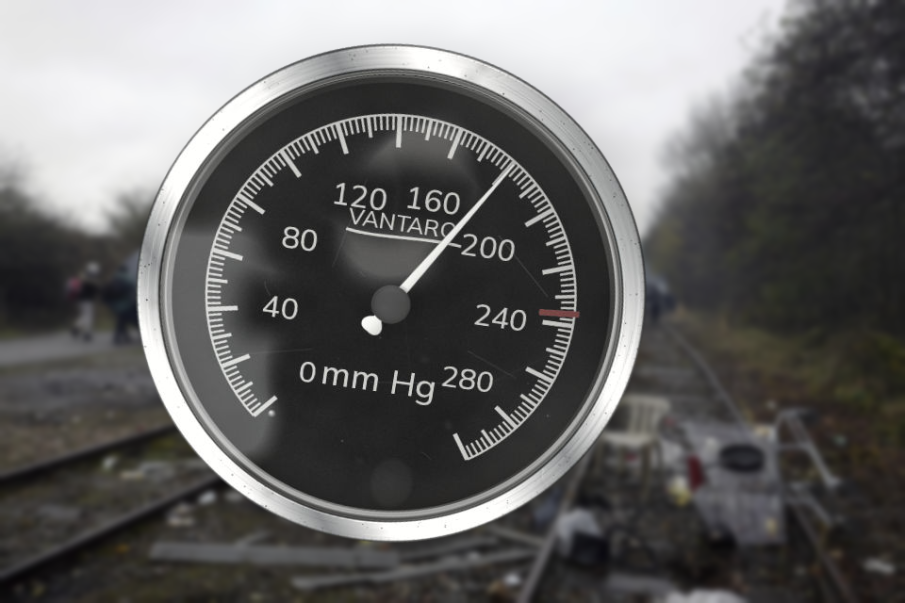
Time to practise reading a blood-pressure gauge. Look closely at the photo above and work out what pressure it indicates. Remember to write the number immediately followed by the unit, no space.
180mmHg
